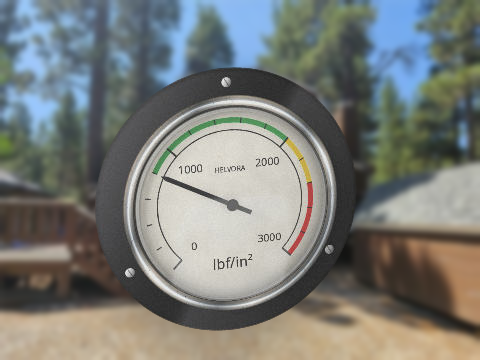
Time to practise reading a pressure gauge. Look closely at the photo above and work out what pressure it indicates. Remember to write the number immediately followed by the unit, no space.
800psi
